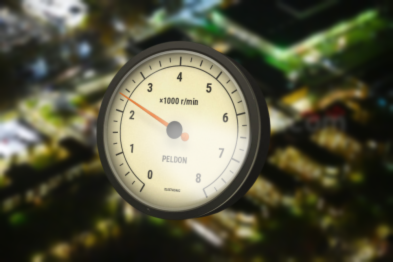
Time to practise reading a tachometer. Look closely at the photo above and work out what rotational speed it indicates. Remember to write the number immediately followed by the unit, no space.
2375rpm
